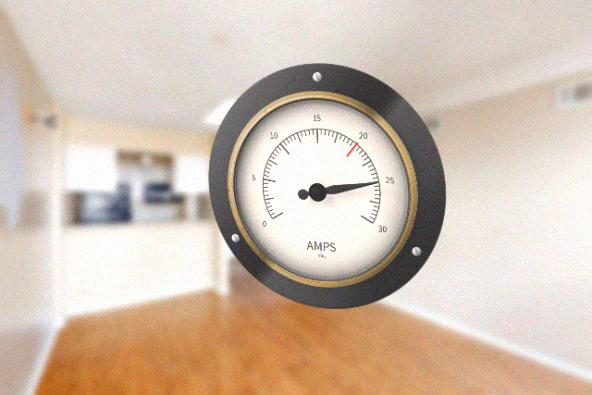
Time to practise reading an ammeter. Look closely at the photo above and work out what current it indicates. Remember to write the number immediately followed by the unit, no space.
25A
